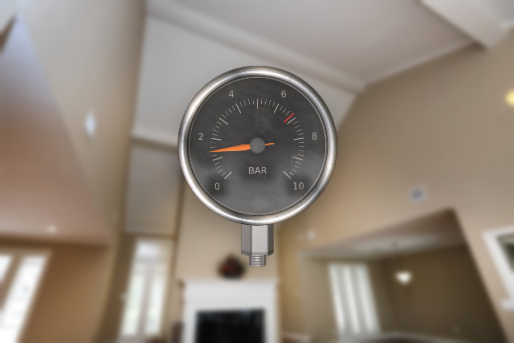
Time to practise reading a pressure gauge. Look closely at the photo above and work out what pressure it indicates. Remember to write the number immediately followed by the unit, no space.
1.4bar
